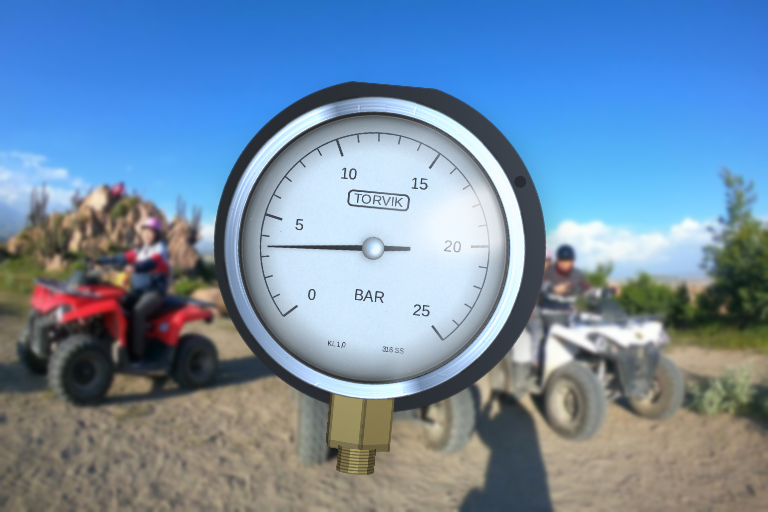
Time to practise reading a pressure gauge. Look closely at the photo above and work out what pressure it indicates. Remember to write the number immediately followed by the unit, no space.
3.5bar
